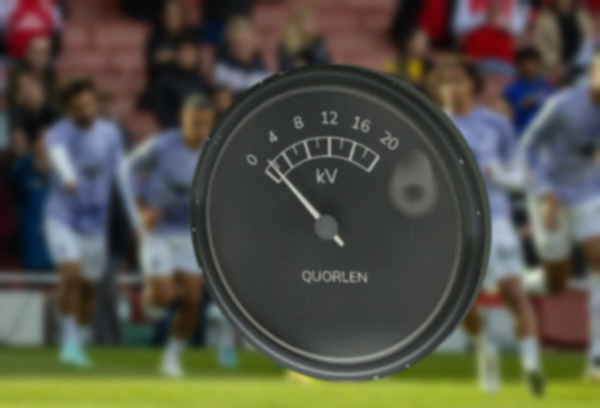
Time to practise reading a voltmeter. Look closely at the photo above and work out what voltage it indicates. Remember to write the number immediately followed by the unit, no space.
2kV
